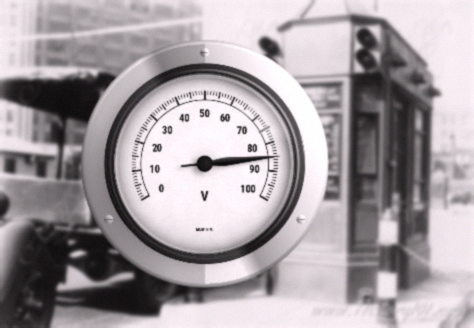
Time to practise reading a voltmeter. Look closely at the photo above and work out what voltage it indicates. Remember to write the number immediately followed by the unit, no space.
85V
